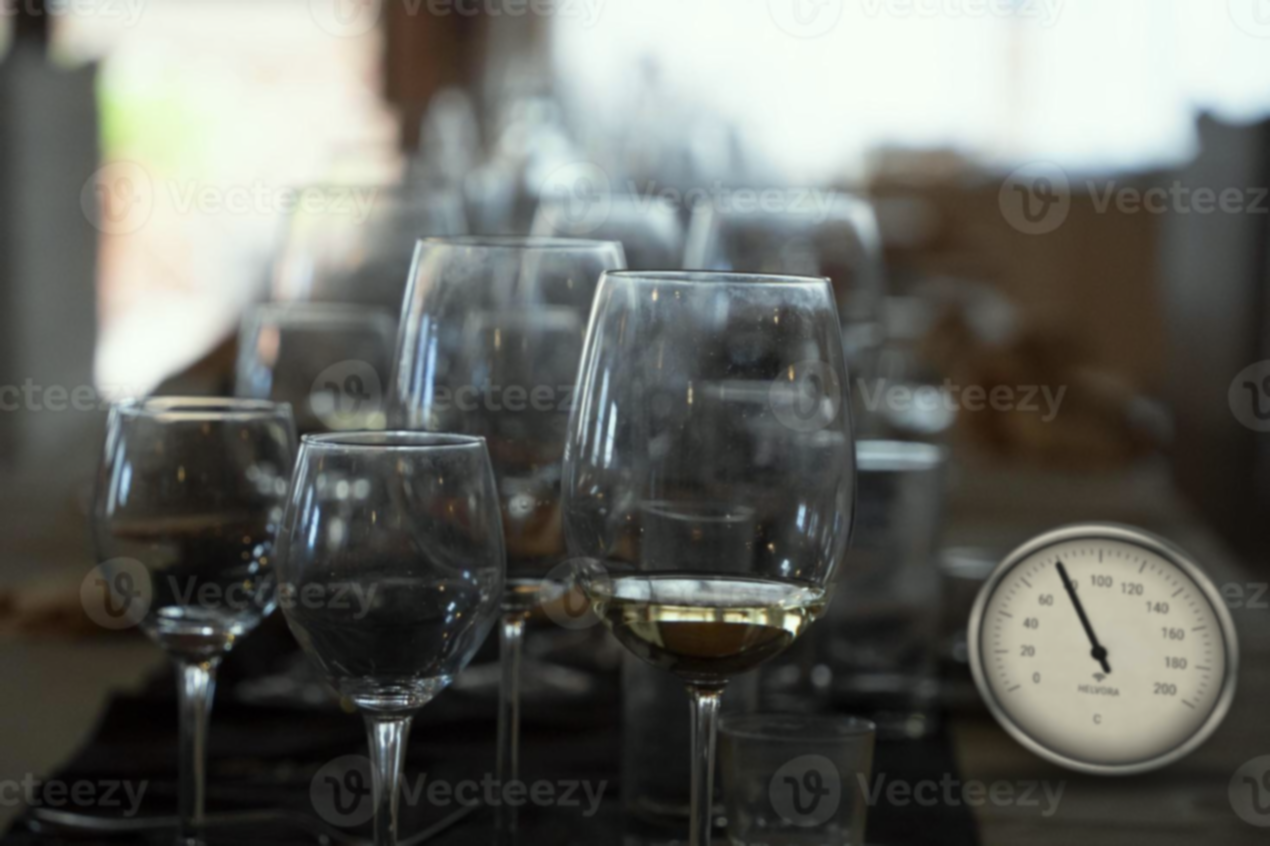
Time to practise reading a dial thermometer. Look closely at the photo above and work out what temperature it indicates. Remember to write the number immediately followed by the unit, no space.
80°C
